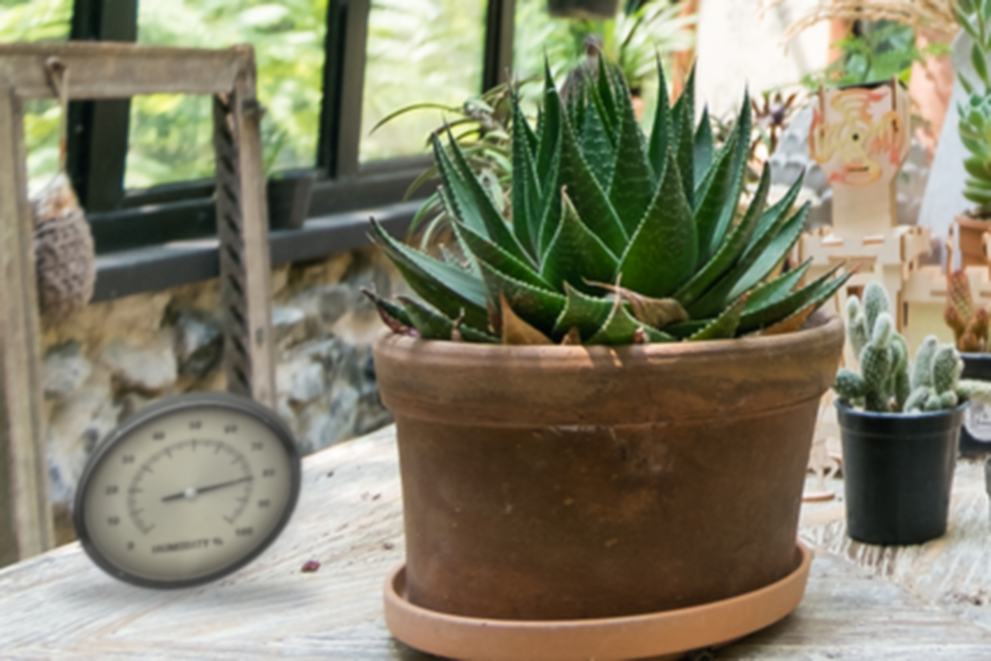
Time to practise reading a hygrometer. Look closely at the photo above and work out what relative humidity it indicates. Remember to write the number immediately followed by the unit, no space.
80%
